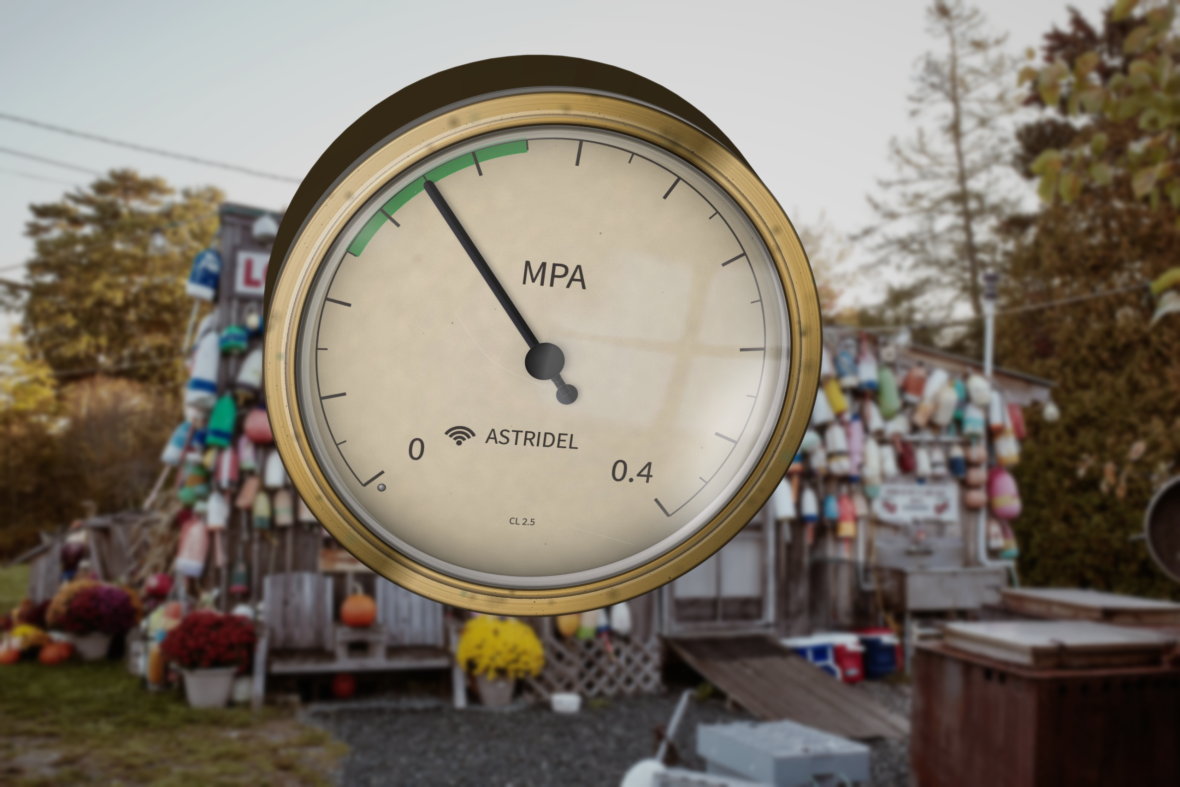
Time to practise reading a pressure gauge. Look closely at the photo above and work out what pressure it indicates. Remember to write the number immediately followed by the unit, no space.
0.14MPa
